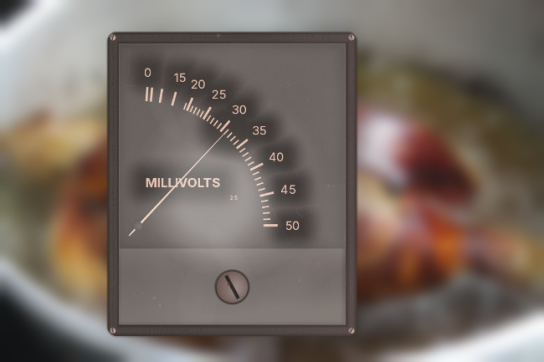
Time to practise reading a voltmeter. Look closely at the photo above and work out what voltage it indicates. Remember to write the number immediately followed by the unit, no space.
31mV
